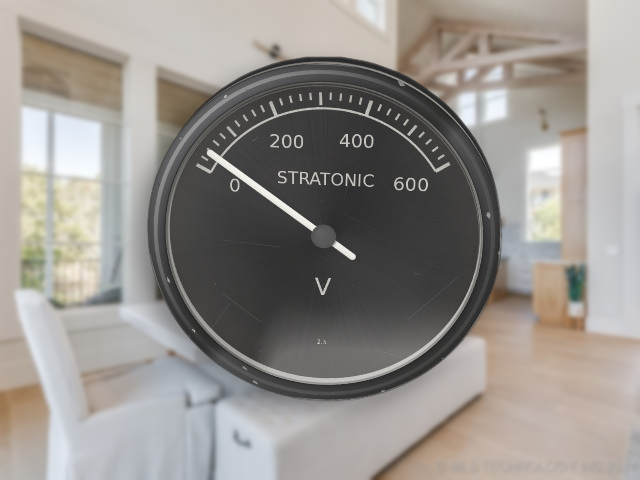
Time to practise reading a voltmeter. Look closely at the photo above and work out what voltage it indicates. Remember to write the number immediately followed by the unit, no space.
40V
